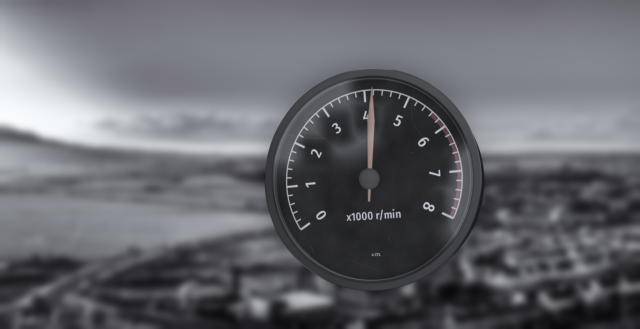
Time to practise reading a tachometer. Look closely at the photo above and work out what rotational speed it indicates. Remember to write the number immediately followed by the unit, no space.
4200rpm
